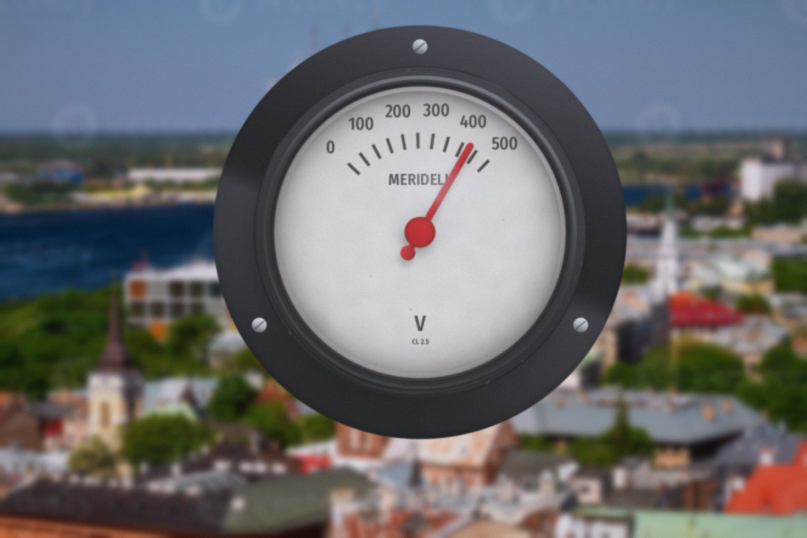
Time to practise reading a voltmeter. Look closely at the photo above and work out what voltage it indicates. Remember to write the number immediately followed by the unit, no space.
425V
